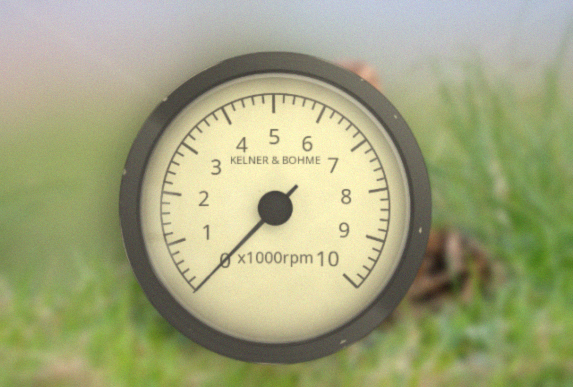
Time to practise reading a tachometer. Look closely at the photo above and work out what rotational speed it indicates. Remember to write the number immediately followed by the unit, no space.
0rpm
